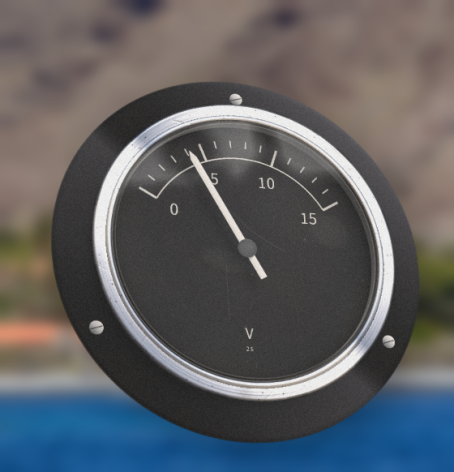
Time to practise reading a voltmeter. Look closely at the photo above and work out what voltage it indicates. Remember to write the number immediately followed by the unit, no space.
4V
